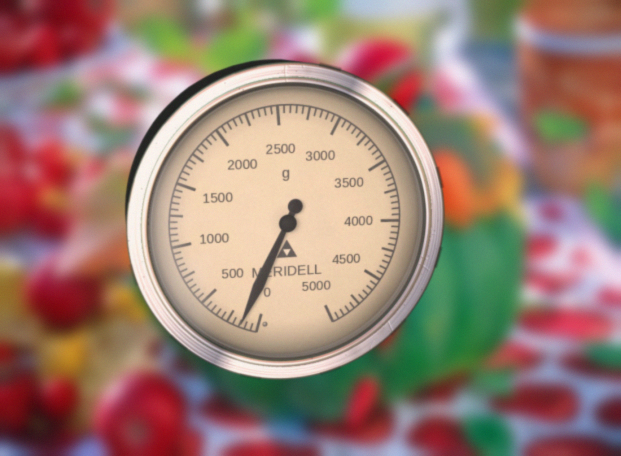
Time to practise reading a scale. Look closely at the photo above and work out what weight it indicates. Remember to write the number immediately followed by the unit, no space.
150g
